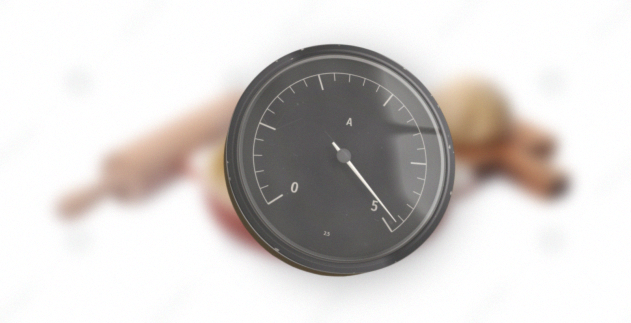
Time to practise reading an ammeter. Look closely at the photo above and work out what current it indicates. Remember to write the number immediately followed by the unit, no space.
4.9A
